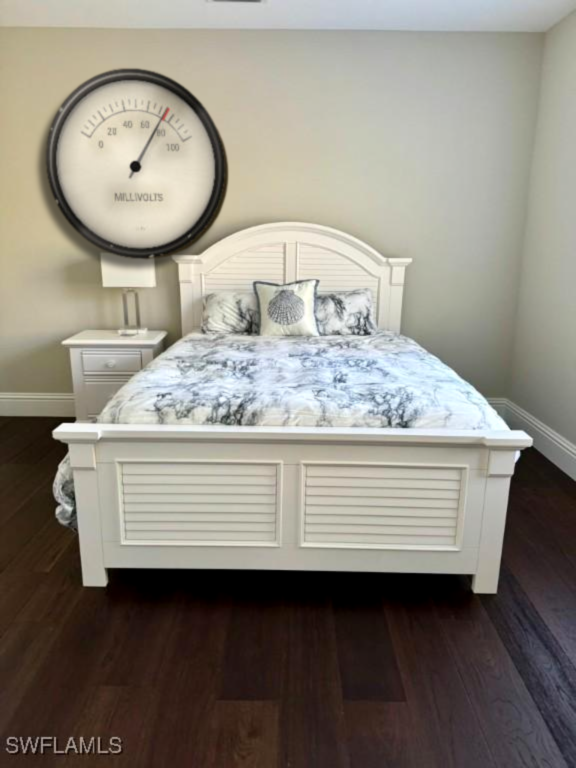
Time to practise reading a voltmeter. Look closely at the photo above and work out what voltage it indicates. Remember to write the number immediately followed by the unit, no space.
75mV
